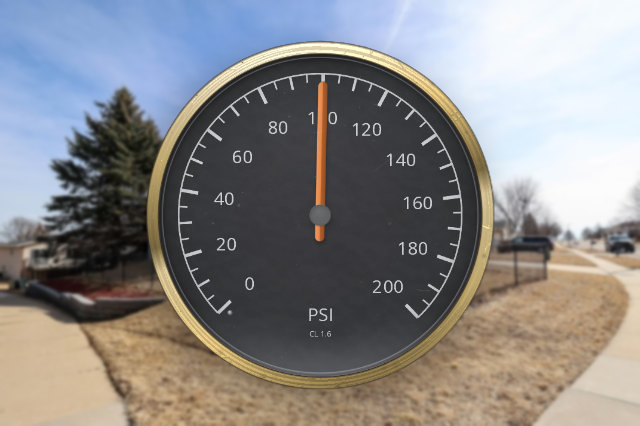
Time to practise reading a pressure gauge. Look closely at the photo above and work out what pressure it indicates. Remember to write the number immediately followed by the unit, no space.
100psi
